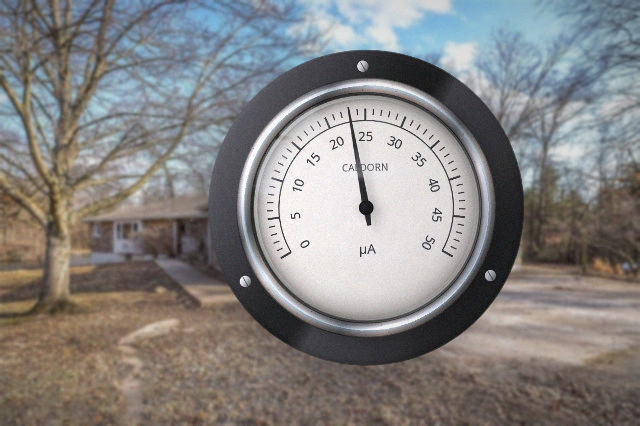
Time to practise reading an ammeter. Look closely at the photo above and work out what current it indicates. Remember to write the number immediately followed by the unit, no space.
23µA
